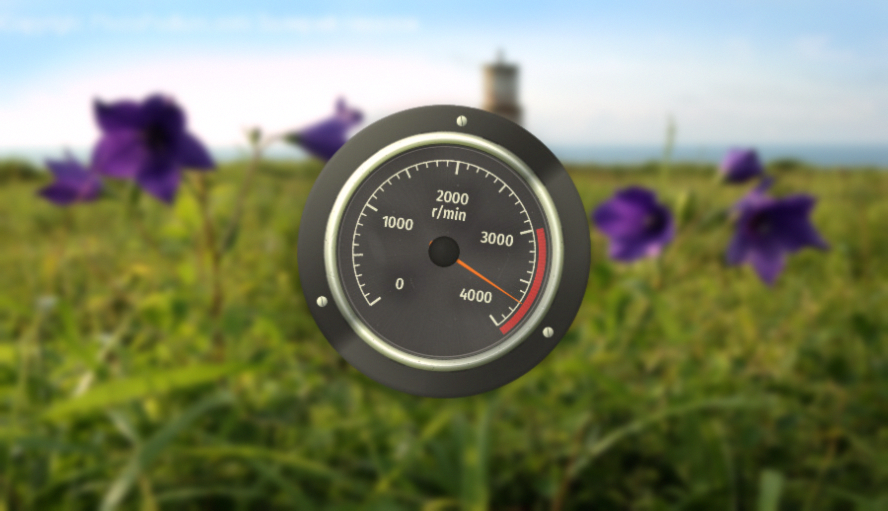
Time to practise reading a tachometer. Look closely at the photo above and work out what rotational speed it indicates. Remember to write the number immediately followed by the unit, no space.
3700rpm
